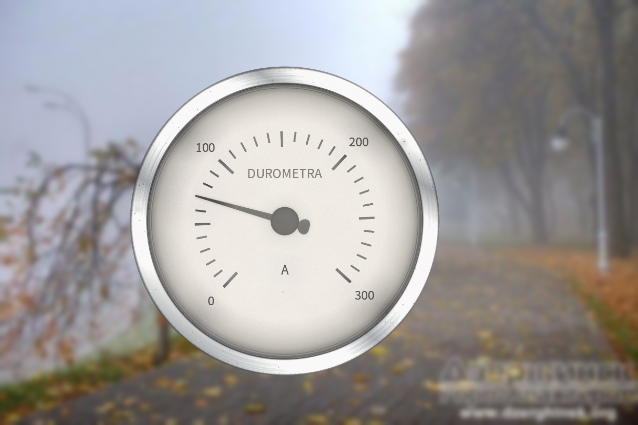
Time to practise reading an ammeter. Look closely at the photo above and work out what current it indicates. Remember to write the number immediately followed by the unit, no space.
70A
